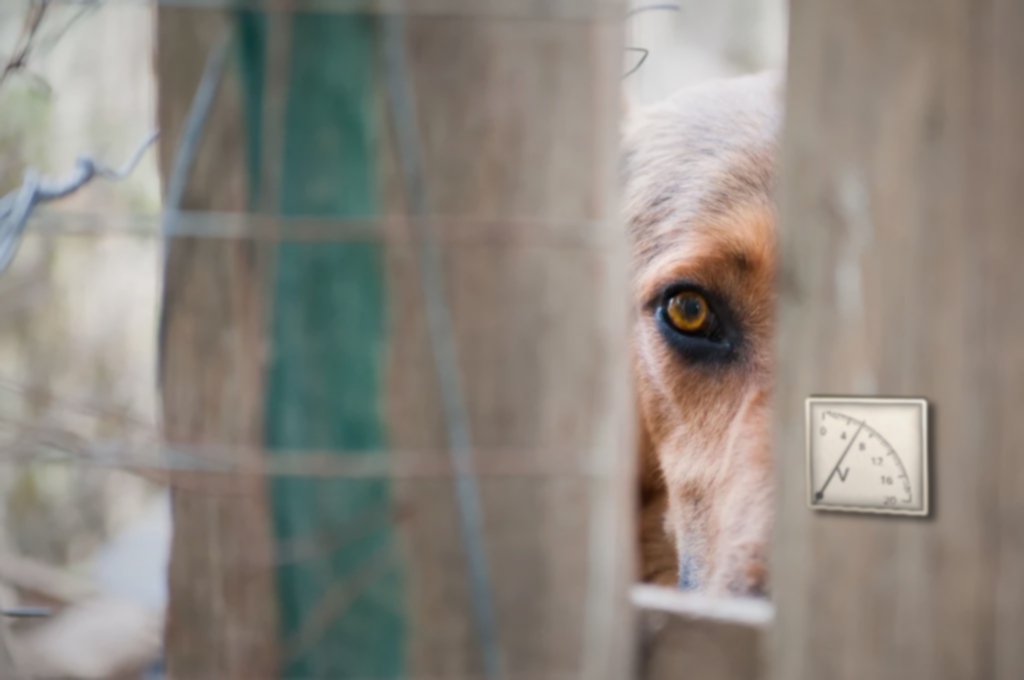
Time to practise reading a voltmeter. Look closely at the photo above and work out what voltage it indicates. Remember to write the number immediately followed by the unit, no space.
6V
